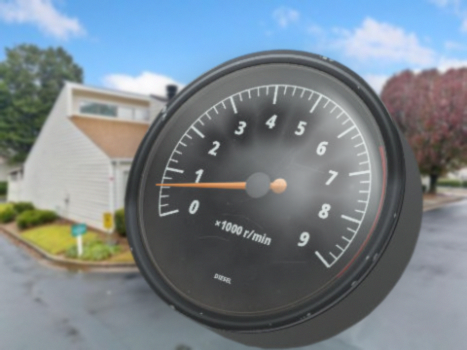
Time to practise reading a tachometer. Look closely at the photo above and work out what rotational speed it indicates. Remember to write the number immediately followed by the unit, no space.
600rpm
